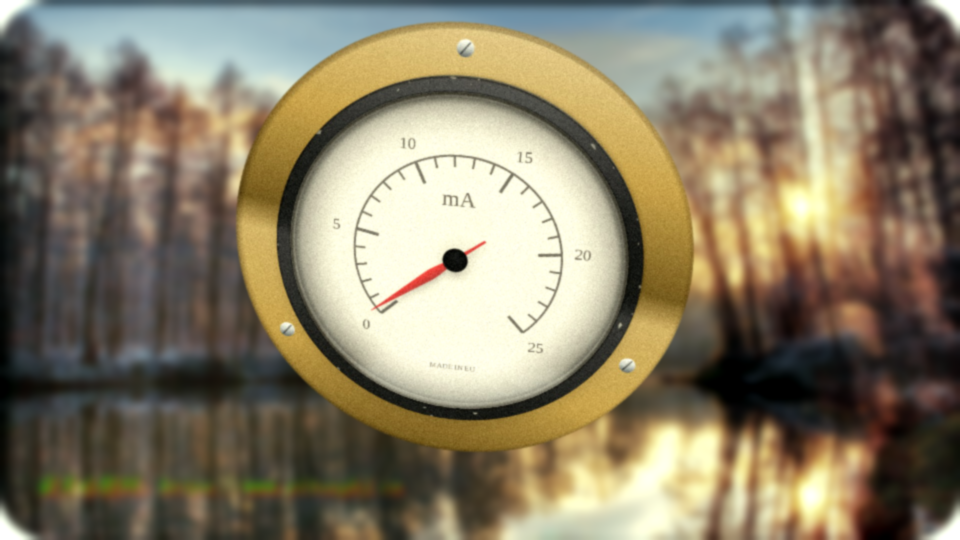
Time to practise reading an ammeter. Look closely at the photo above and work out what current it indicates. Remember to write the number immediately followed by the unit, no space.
0.5mA
